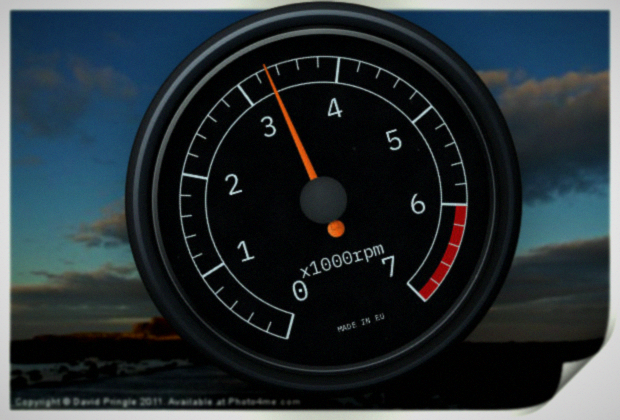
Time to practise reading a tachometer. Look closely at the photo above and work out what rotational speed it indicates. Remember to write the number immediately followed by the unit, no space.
3300rpm
